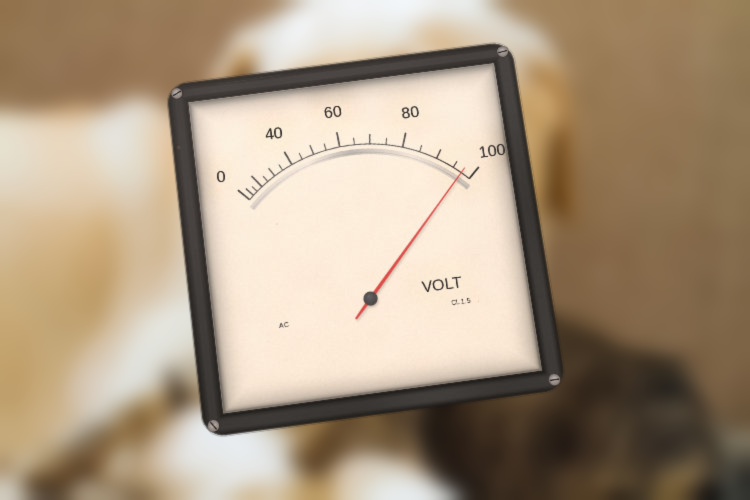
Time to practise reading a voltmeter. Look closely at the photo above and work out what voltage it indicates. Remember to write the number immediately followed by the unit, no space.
97.5V
